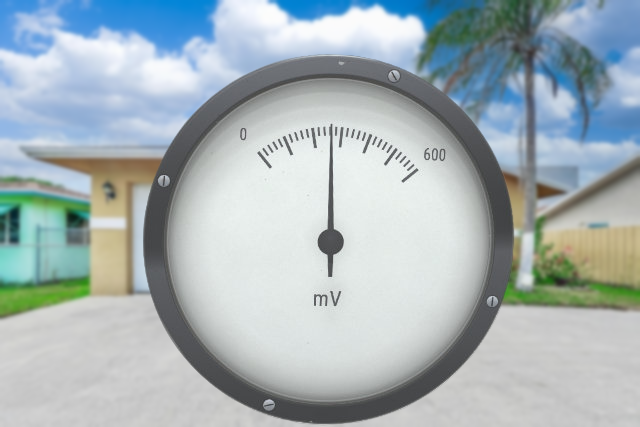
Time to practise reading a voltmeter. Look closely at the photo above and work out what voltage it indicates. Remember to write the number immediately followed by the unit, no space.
260mV
